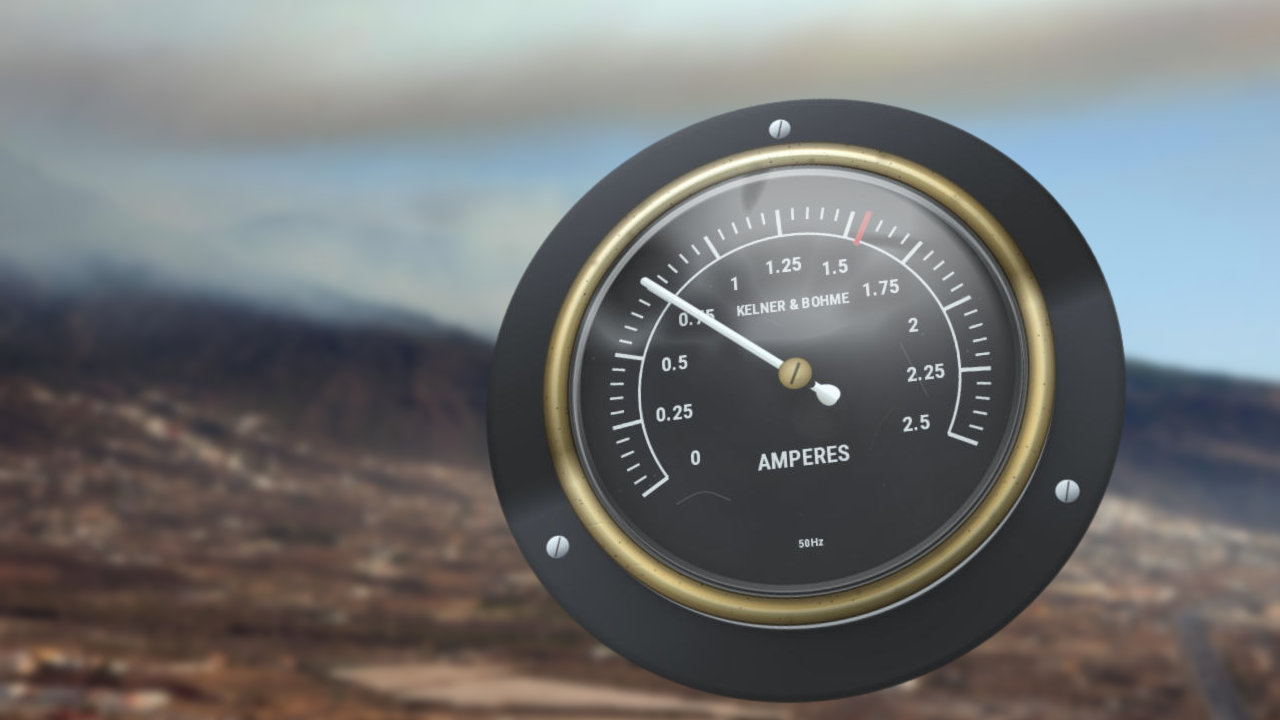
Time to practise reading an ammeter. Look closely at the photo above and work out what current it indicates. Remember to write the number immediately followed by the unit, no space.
0.75A
